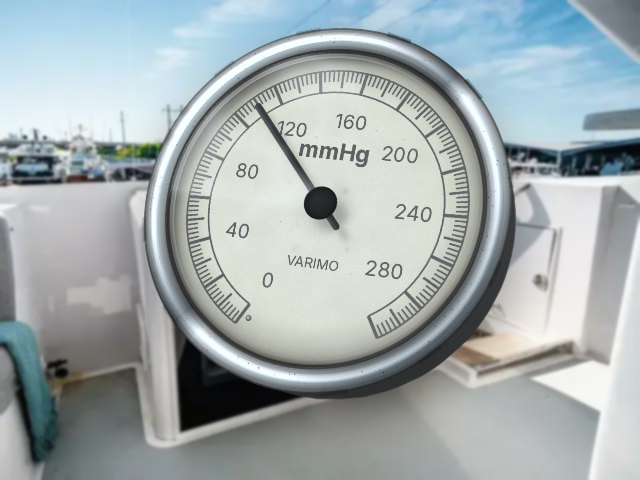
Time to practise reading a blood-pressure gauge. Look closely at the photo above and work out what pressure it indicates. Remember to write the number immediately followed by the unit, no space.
110mmHg
